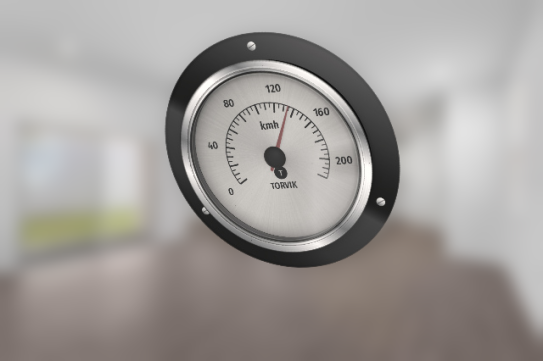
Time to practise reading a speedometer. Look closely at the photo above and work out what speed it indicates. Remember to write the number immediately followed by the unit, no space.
135km/h
